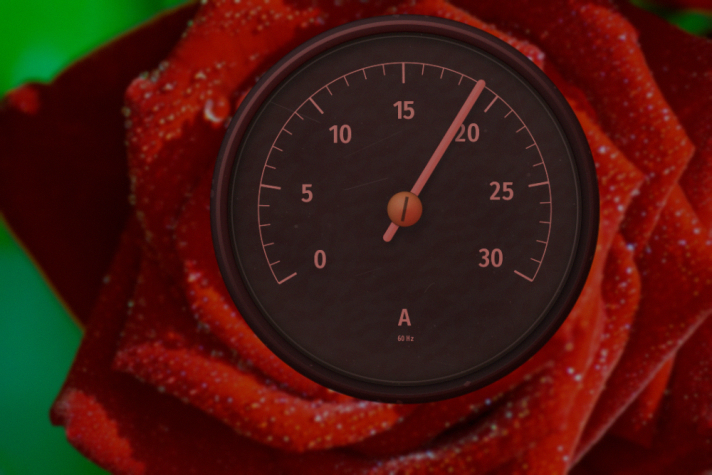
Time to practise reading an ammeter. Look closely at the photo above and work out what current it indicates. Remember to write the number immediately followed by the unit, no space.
19A
